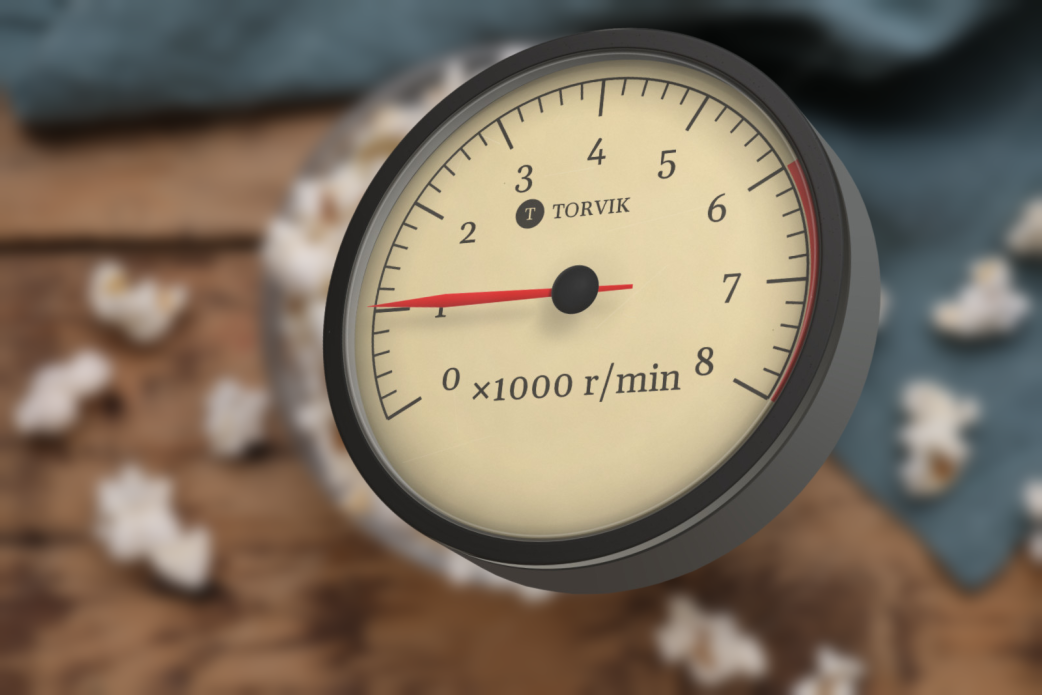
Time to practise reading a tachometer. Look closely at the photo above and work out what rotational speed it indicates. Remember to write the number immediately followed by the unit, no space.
1000rpm
